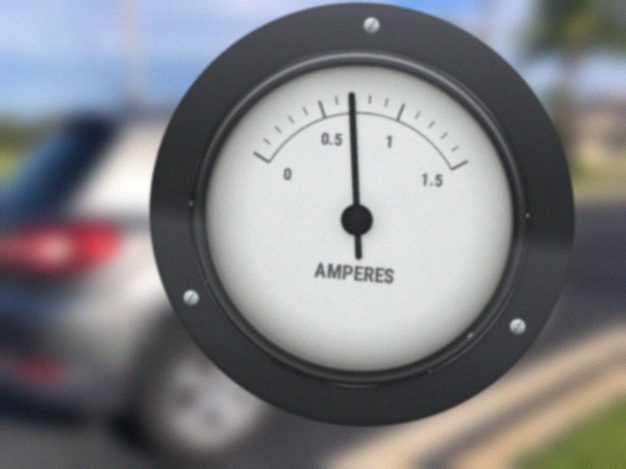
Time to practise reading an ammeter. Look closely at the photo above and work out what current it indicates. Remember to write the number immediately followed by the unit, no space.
0.7A
